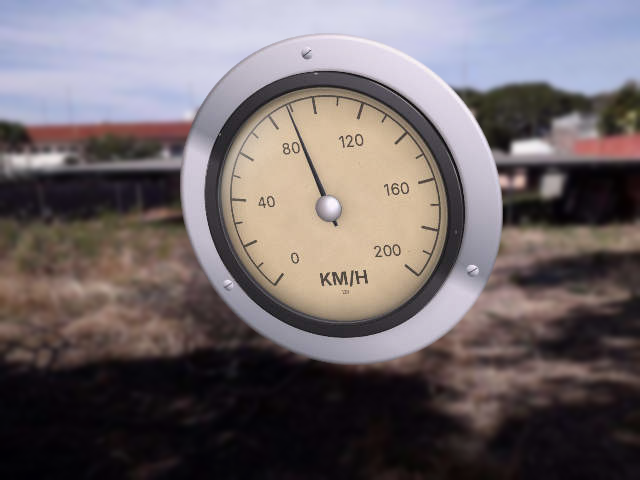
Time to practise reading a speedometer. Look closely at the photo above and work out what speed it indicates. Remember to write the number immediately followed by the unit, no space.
90km/h
